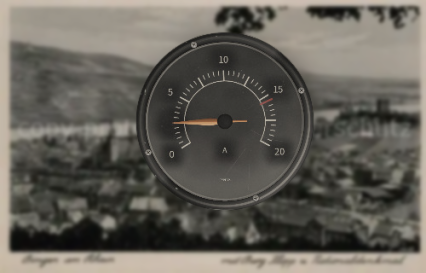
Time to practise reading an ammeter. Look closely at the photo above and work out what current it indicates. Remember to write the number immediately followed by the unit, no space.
2.5A
